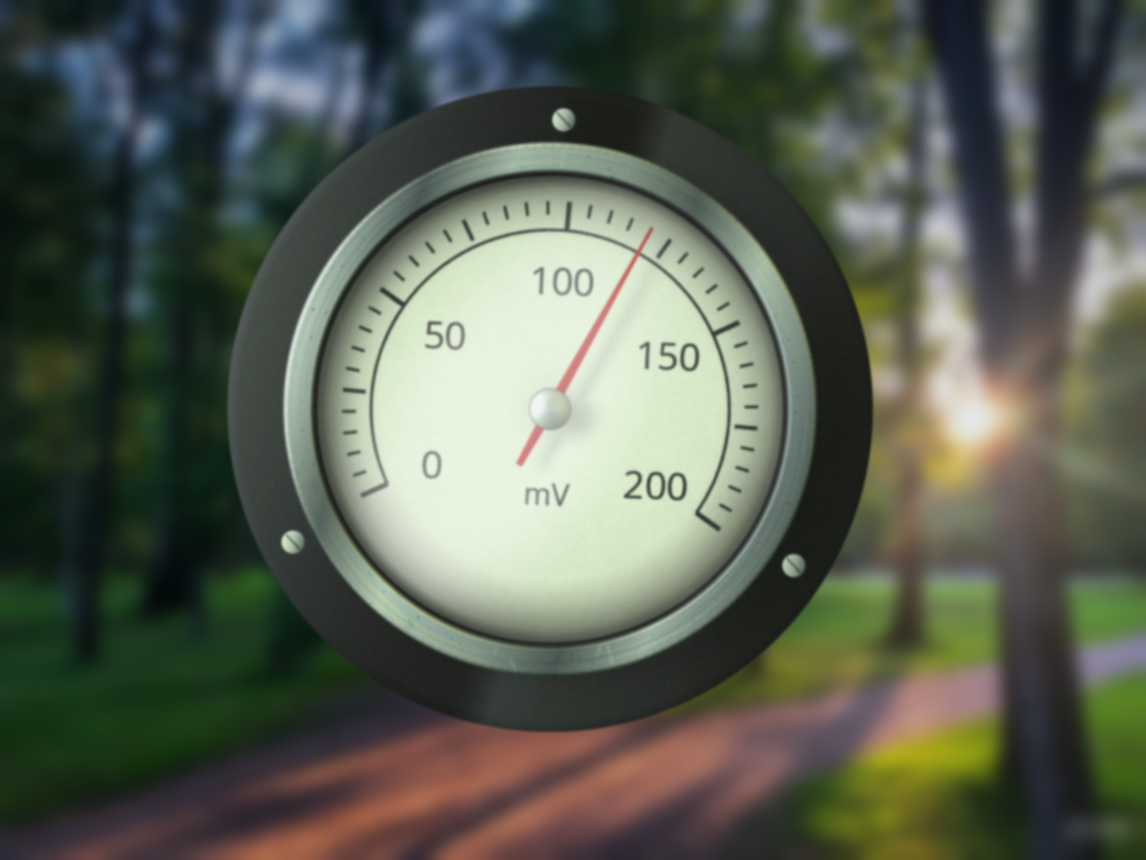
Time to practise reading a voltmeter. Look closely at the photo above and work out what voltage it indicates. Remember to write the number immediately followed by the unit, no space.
120mV
